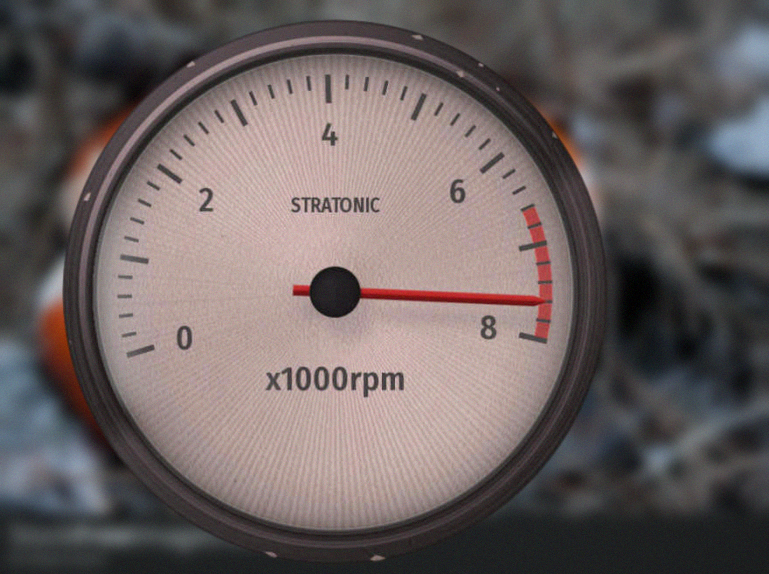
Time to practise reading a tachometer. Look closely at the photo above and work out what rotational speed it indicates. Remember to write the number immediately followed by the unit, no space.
7600rpm
